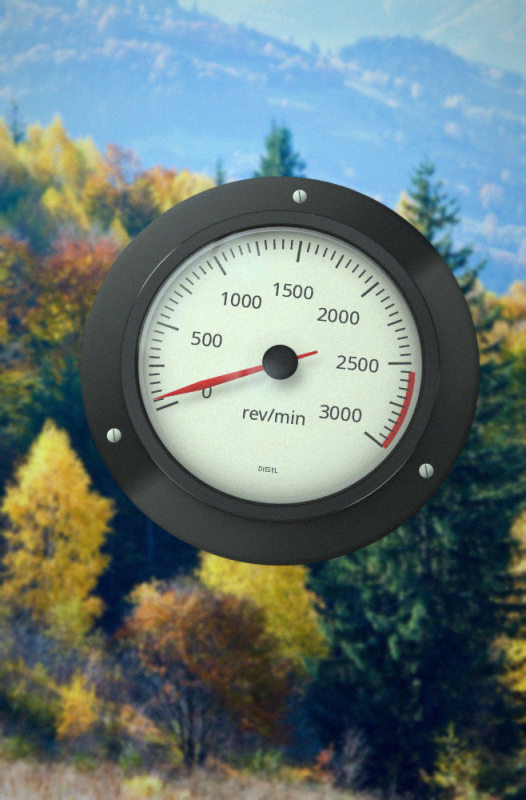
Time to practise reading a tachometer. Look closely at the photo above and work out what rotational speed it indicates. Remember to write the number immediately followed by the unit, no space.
50rpm
